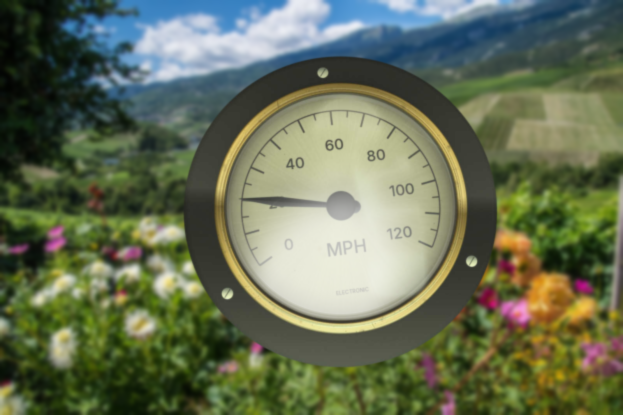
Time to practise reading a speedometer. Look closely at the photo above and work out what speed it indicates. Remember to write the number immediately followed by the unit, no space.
20mph
